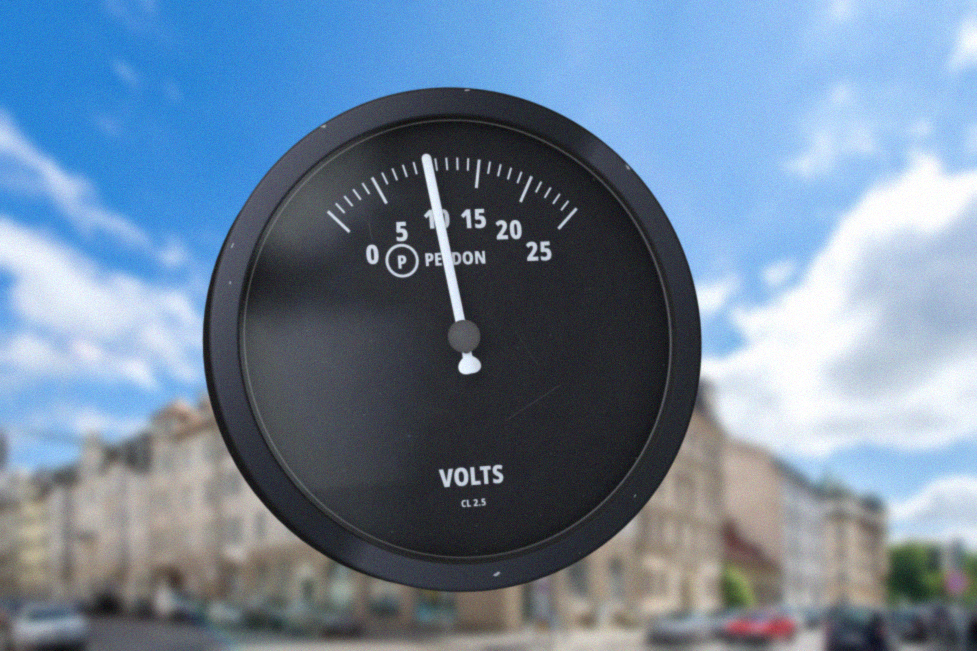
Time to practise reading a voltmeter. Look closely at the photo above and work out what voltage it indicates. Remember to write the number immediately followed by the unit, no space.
10V
